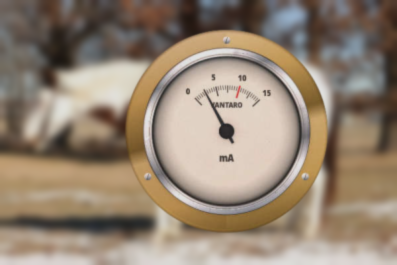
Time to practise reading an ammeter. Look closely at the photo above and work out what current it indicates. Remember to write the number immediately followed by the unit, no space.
2.5mA
